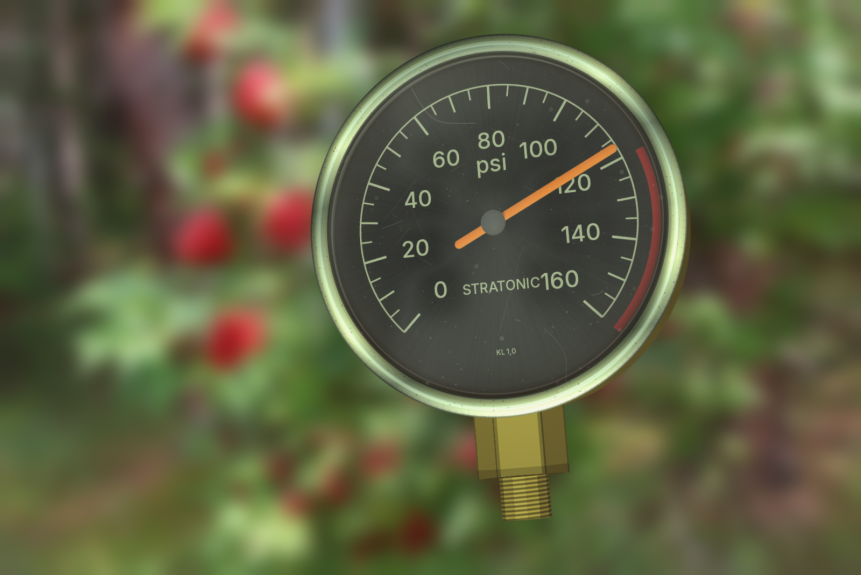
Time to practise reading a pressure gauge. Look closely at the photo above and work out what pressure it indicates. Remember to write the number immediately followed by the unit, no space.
117.5psi
